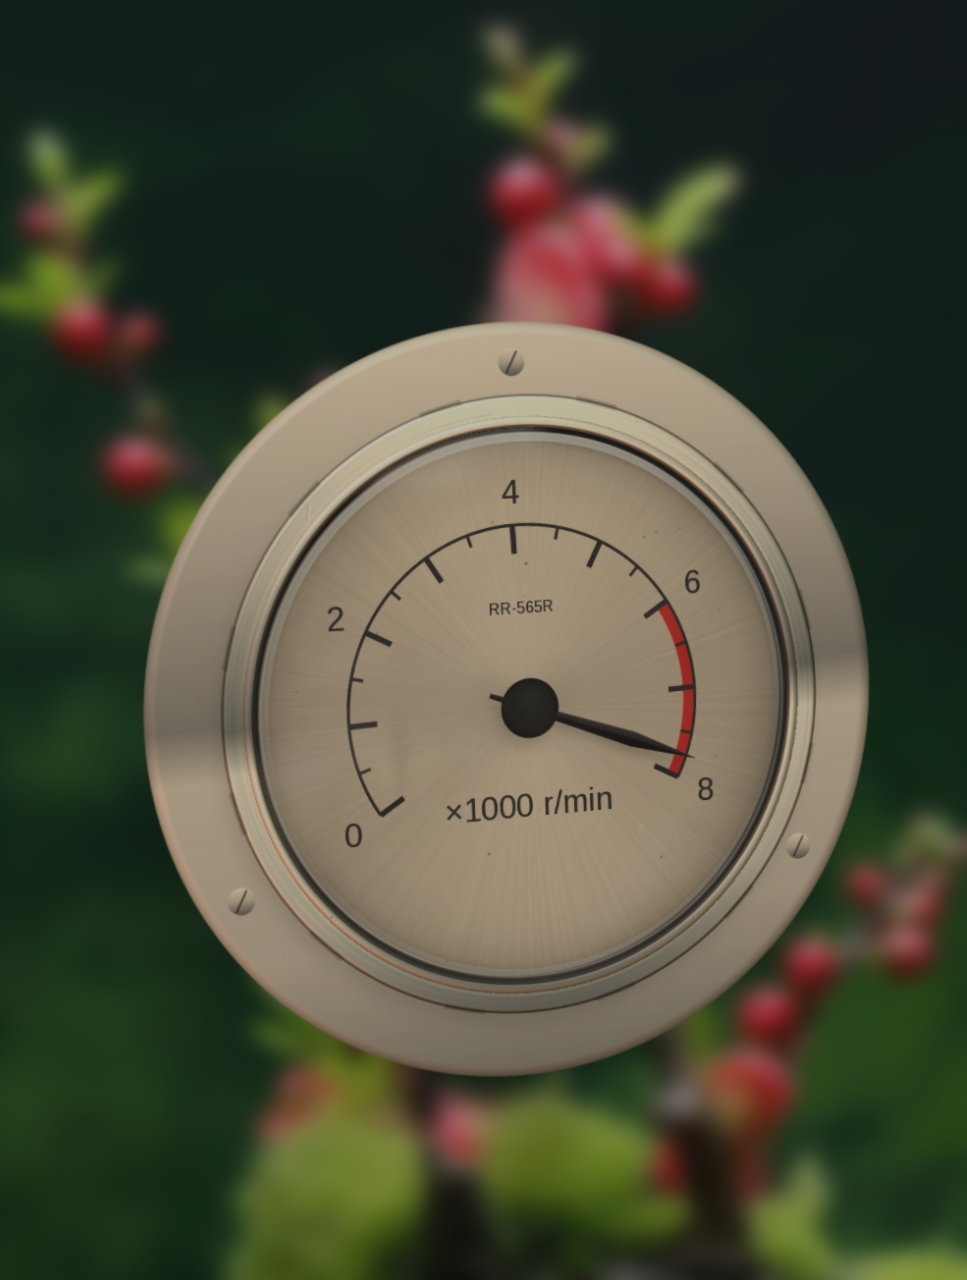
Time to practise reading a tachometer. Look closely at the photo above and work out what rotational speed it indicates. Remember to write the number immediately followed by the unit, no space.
7750rpm
